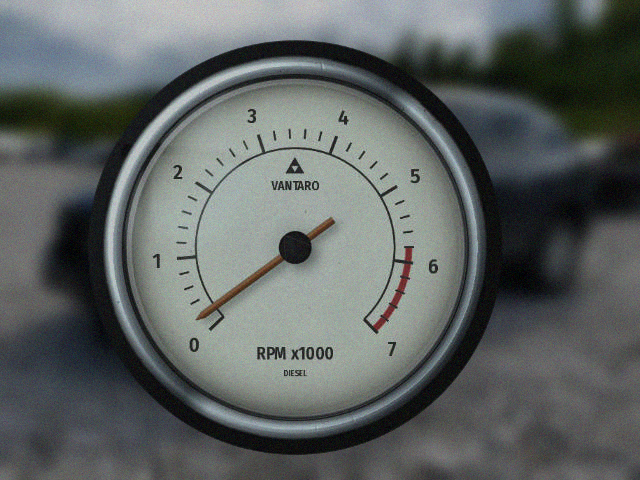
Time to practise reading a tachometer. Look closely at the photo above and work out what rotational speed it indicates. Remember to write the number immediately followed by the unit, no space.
200rpm
